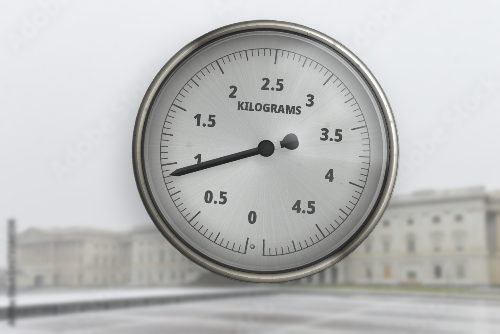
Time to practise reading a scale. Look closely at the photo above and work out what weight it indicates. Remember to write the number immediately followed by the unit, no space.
0.9kg
